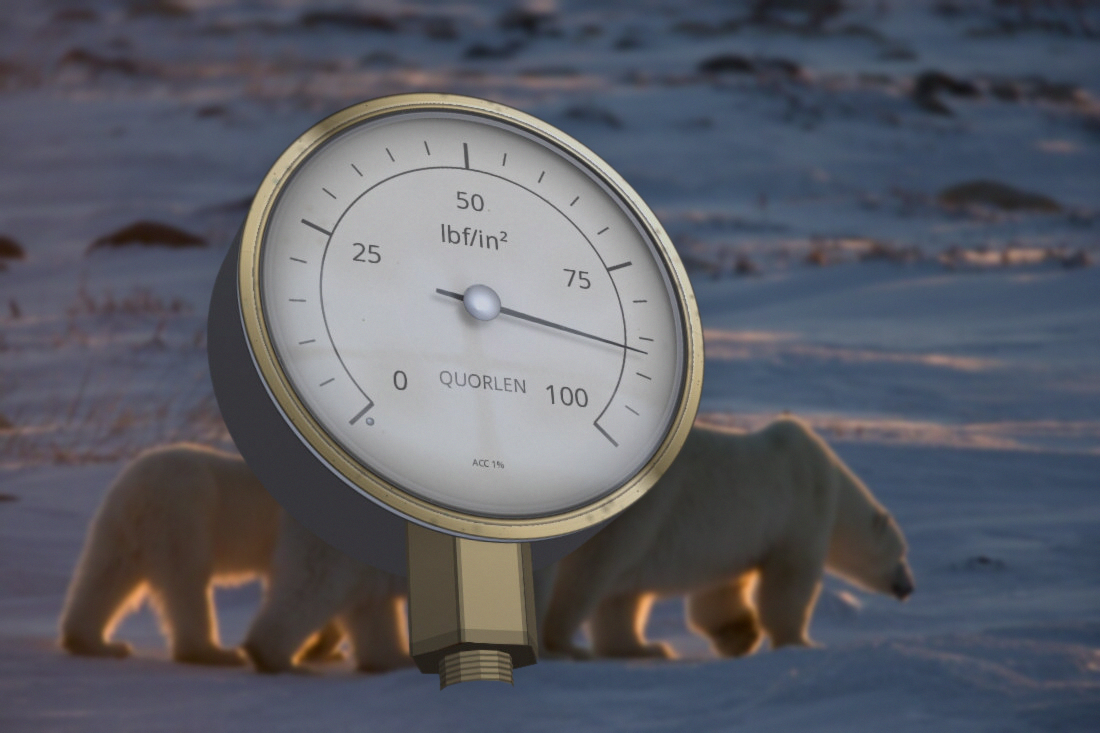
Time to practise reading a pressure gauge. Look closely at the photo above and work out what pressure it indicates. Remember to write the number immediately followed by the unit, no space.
87.5psi
